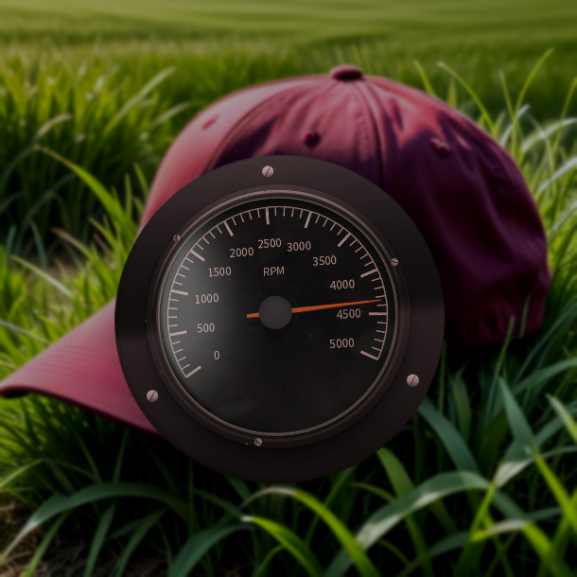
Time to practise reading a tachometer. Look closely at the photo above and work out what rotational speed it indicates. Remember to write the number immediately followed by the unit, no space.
4350rpm
